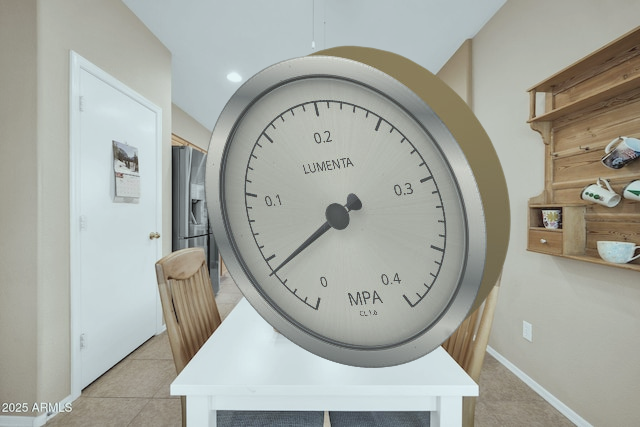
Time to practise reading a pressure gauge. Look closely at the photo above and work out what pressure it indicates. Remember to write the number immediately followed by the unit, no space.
0.04MPa
